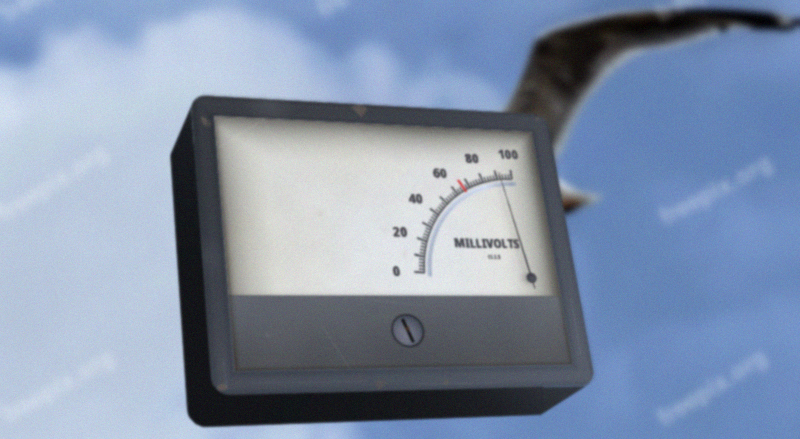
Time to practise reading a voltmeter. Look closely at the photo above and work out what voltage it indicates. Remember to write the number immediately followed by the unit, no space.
90mV
